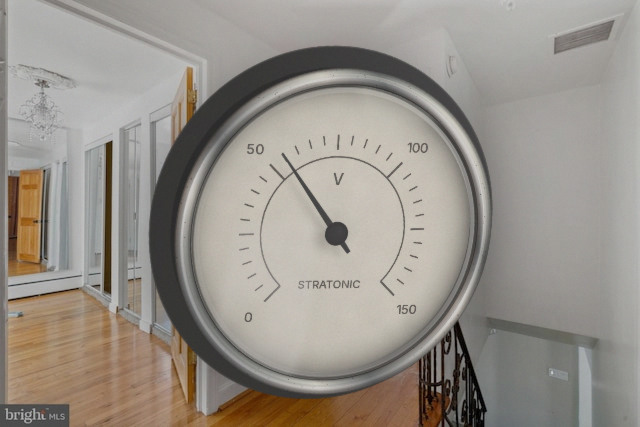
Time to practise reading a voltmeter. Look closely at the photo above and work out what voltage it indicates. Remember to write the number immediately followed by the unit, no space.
55V
